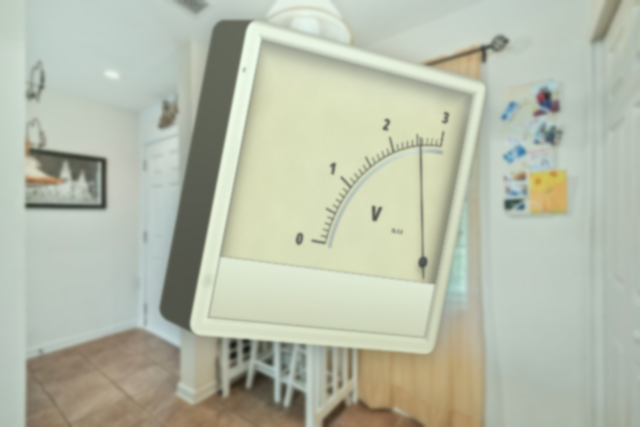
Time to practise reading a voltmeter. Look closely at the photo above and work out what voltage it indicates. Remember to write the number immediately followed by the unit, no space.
2.5V
